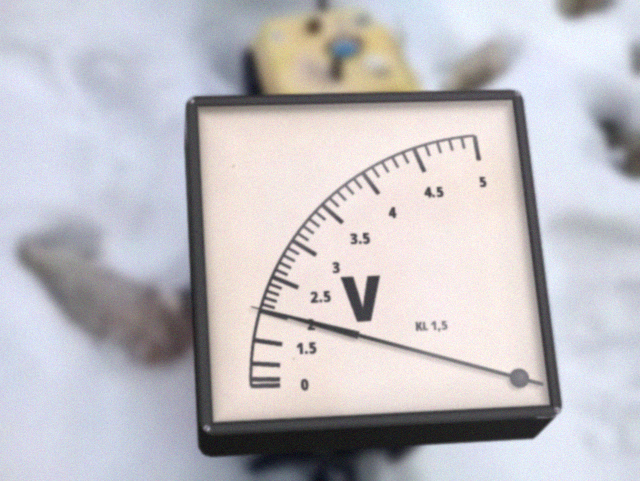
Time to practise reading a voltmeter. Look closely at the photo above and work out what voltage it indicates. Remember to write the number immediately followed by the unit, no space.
2V
